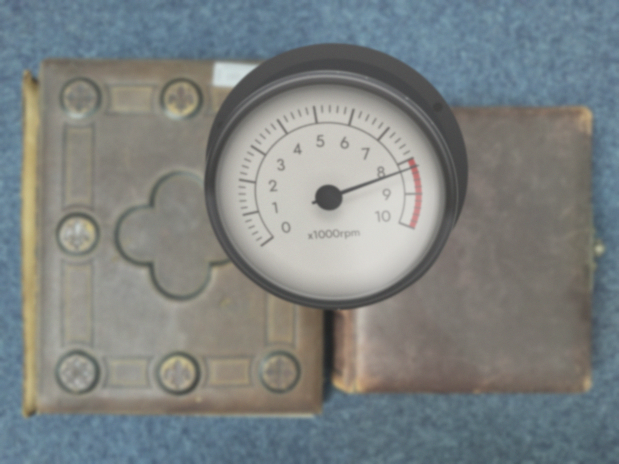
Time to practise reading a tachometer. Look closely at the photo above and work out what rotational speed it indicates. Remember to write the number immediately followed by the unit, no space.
8200rpm
